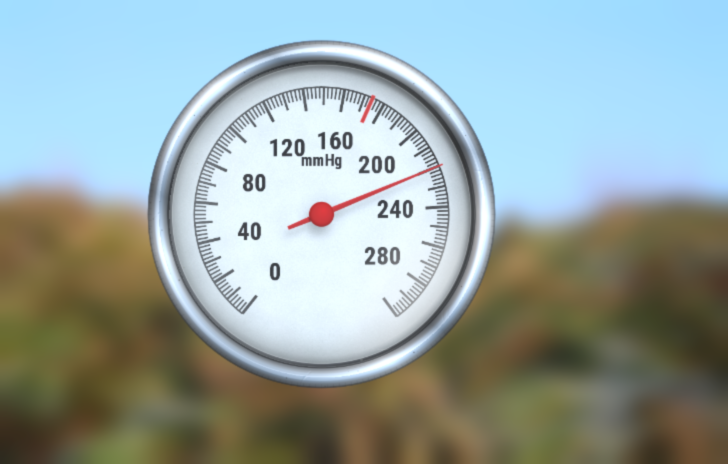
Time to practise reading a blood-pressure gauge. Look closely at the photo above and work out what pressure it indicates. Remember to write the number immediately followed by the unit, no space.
220mmHg
